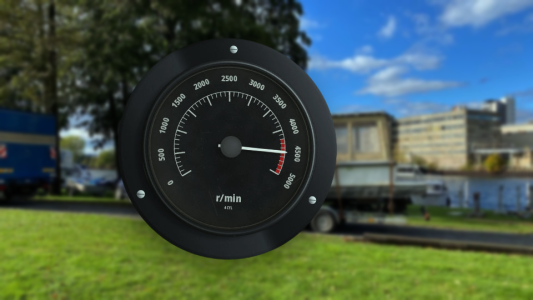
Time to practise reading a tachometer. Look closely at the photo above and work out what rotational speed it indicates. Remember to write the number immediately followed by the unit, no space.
4500rpm
